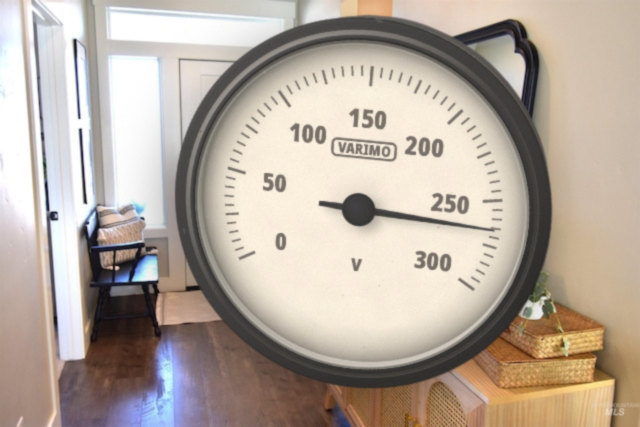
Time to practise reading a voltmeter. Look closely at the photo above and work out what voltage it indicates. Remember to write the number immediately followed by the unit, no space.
265V
